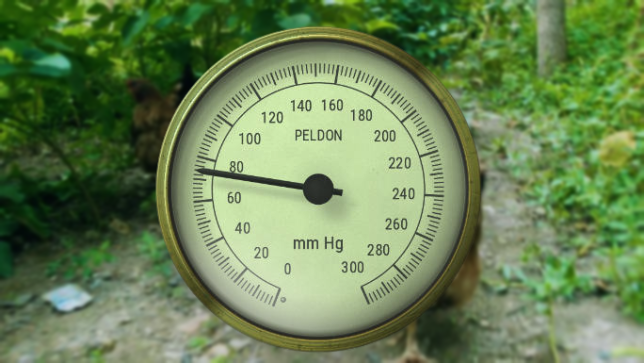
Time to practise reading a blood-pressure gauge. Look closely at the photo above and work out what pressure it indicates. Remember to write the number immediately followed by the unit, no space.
74mmHg
